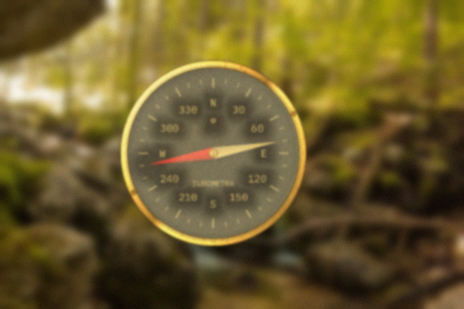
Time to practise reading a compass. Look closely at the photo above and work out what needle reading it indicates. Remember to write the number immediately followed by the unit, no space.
260°
